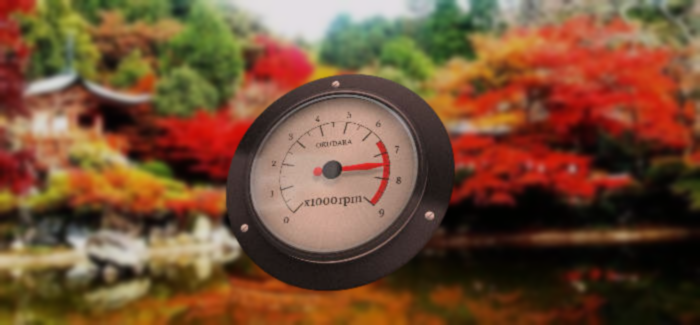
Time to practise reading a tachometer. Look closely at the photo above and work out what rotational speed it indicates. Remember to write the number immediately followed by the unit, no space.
7500rpm
